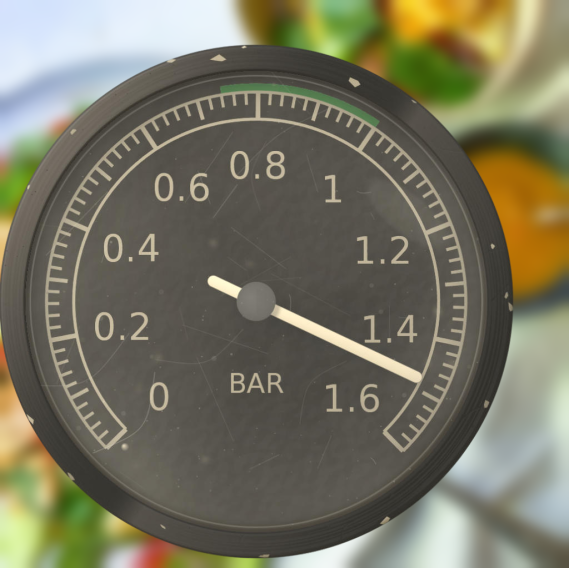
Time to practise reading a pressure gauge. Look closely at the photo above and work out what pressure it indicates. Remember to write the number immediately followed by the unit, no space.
1.48bar
